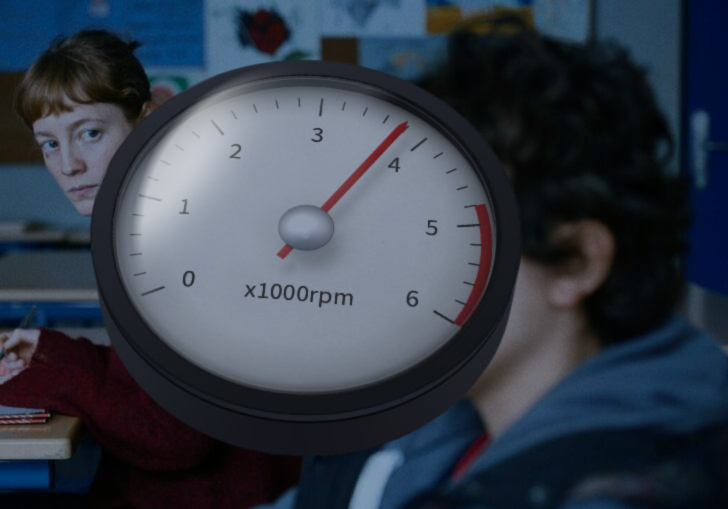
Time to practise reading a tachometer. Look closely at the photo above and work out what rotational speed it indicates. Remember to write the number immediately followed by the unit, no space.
3800rpm
